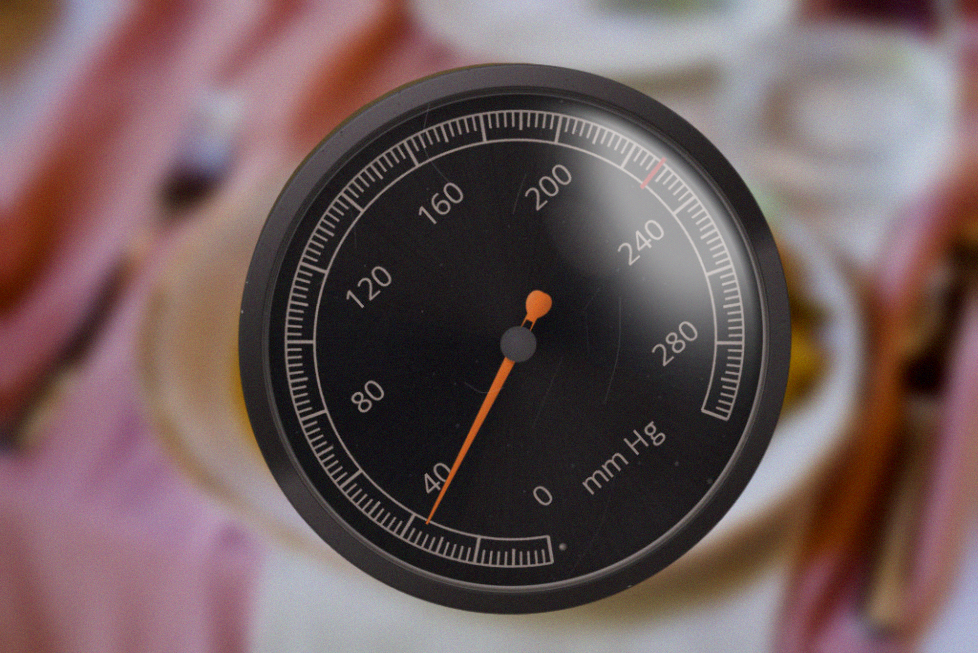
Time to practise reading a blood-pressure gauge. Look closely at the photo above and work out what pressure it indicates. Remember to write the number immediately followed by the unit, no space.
36mmHg
